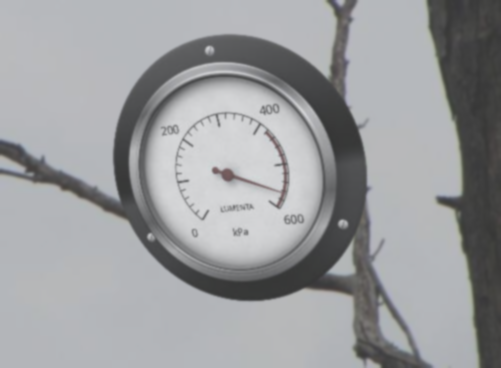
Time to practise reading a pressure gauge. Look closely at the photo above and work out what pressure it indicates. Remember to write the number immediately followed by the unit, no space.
560kPa
